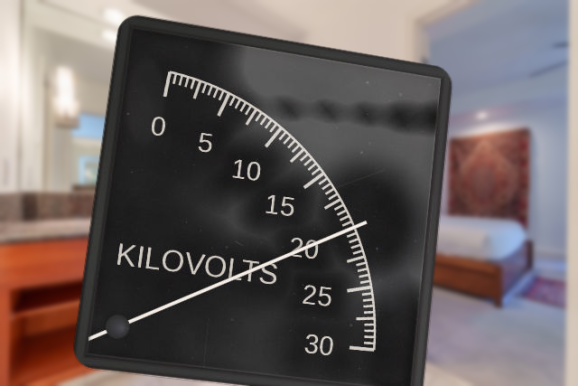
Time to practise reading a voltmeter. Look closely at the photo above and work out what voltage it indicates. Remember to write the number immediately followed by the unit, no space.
20kV
